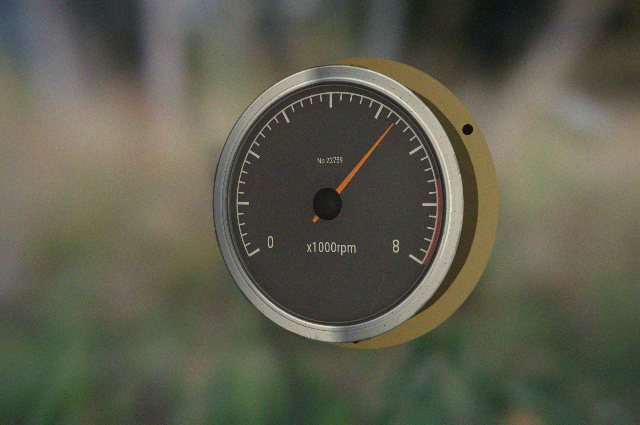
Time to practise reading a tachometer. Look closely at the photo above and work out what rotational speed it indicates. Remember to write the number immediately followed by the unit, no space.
5400rpm
